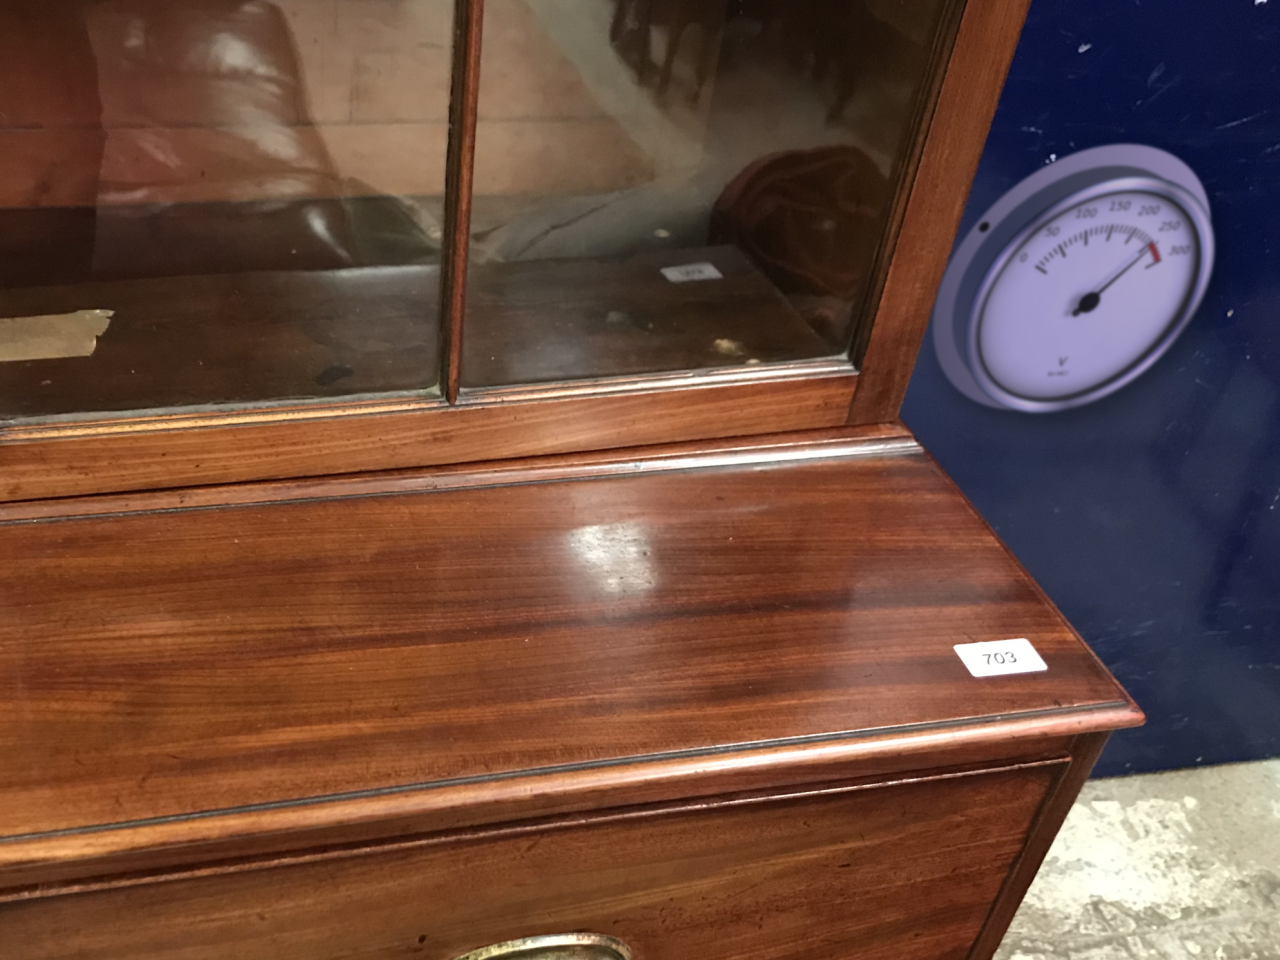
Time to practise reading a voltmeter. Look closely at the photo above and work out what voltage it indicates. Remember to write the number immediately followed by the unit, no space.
250V
